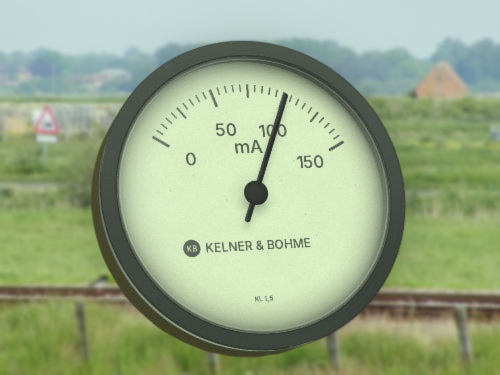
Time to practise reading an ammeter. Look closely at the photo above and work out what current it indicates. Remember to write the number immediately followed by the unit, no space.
100mA
